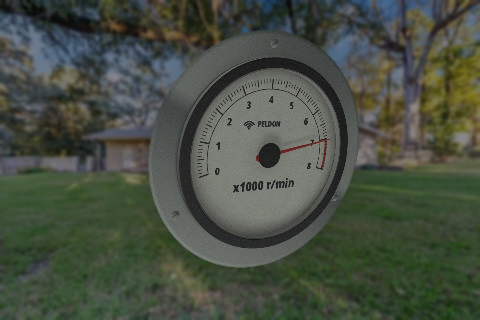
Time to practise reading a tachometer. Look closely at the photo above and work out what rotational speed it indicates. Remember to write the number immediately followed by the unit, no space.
7000rpm
